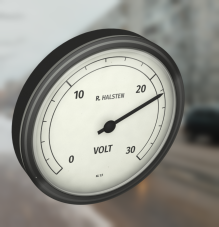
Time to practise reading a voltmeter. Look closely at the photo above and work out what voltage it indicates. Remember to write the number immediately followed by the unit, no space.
22V
